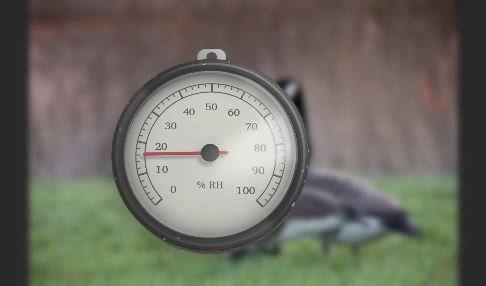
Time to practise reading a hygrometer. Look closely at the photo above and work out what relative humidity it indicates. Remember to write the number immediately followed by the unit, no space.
16%
